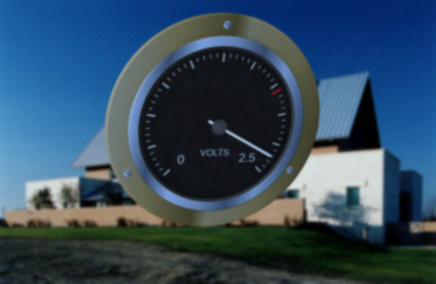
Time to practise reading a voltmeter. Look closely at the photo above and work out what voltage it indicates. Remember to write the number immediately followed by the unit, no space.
2.35V
